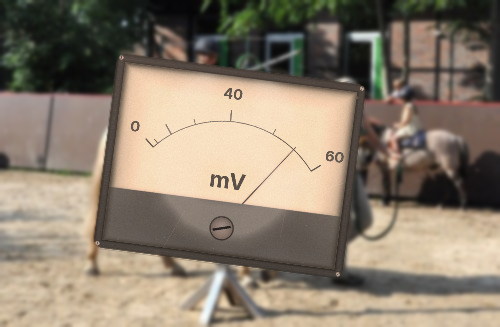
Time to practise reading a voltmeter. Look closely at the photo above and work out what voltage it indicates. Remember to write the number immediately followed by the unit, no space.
55mV
